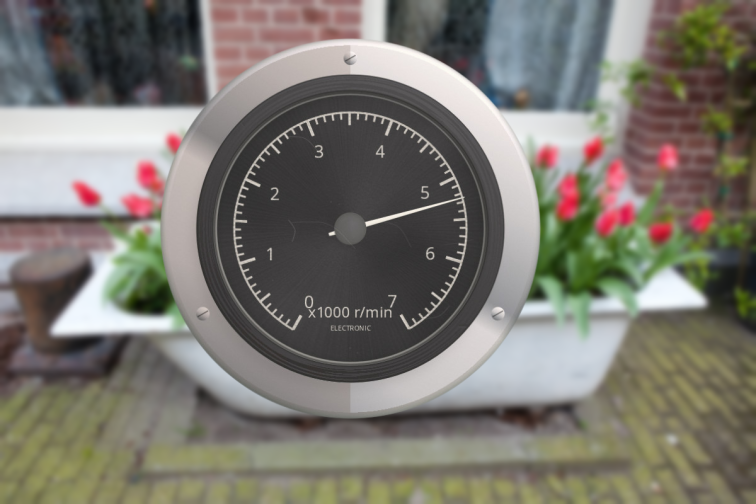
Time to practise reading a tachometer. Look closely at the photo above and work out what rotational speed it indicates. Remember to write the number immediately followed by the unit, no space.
5250rpm
